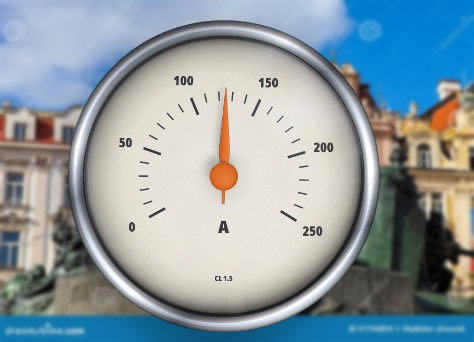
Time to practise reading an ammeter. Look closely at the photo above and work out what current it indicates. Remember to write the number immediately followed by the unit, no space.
125A
